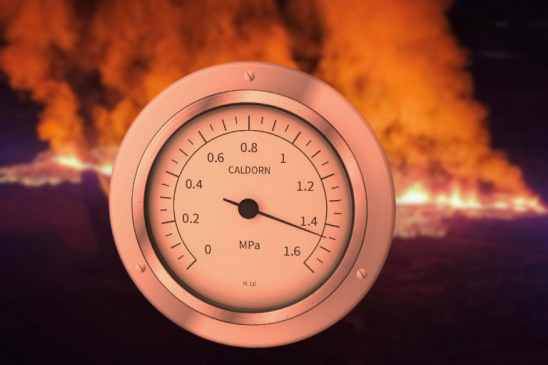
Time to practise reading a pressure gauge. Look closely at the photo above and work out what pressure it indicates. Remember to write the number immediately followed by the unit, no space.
1.45MPa
